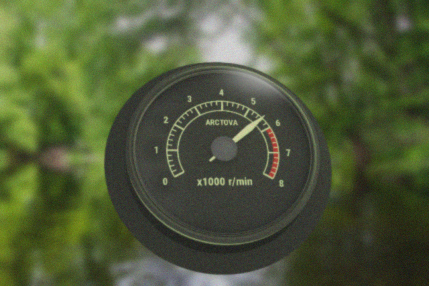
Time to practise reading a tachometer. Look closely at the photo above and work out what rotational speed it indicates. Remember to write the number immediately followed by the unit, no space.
5600rpm
